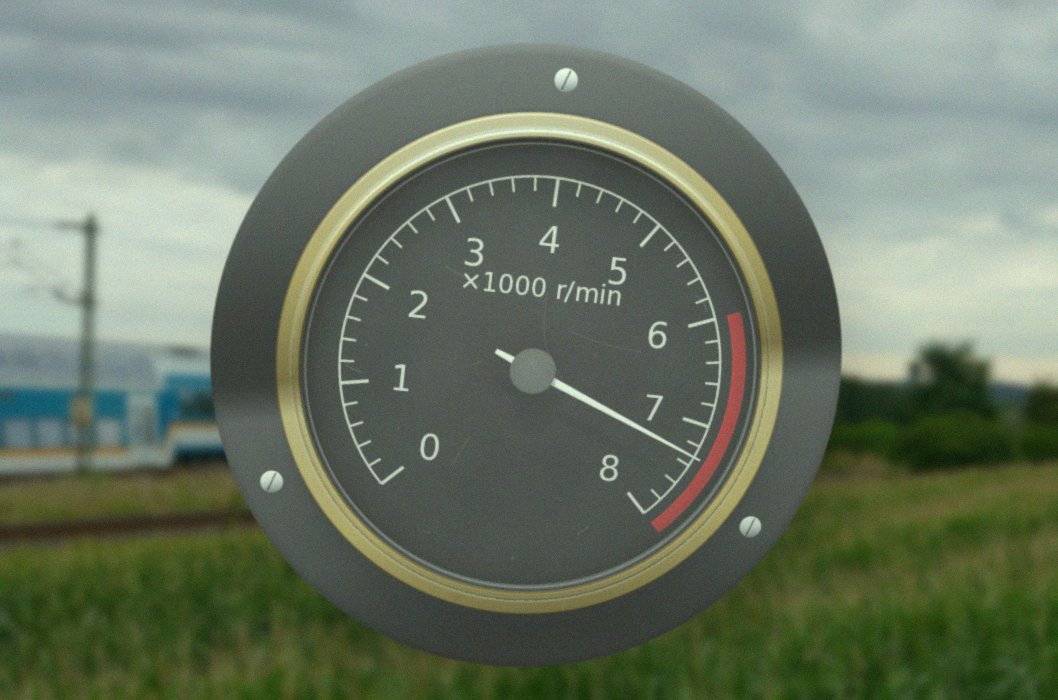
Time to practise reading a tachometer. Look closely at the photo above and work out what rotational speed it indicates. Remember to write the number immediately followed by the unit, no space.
7300rpm
